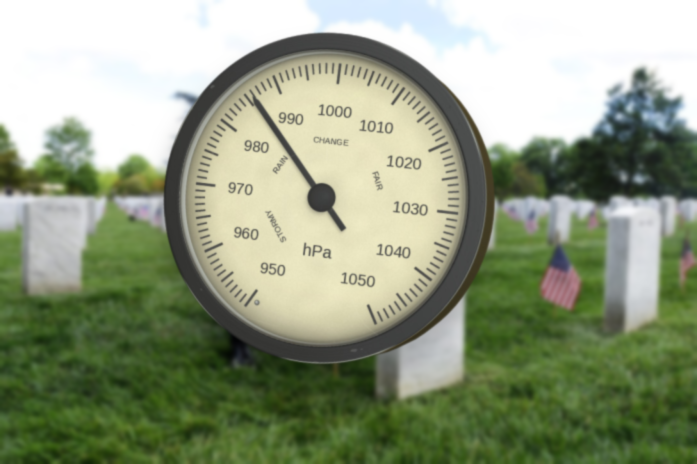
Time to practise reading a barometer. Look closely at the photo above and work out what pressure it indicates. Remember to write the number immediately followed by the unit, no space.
986hPa
